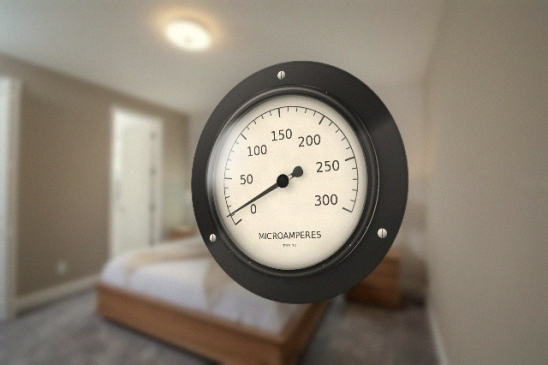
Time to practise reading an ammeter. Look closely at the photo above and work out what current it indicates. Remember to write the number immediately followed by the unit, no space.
10µA
